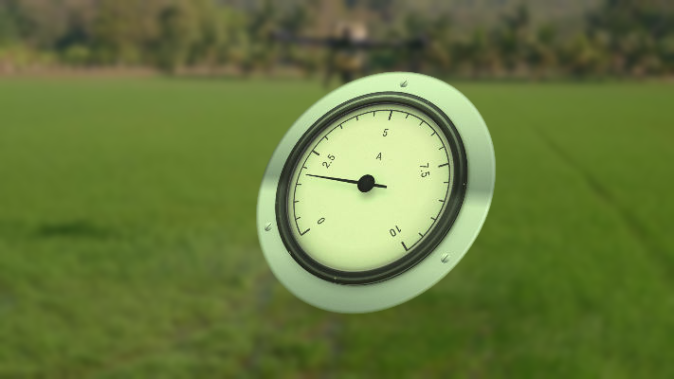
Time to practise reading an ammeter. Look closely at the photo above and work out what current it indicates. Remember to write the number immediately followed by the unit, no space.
1.75A
